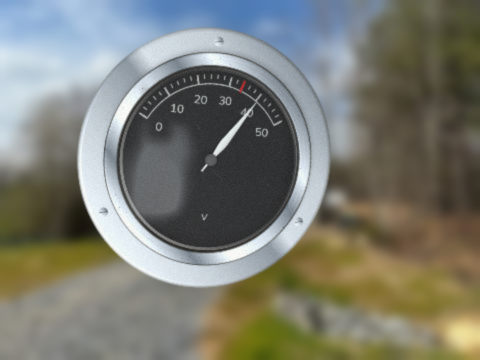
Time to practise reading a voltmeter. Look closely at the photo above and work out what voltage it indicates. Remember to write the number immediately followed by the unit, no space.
40V
